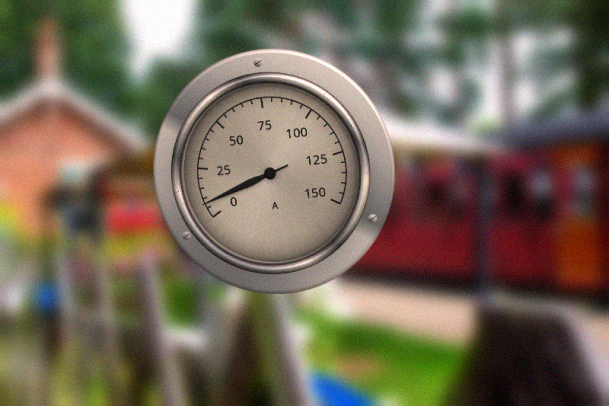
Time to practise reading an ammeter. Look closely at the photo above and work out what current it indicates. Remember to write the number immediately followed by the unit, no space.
7.5A
